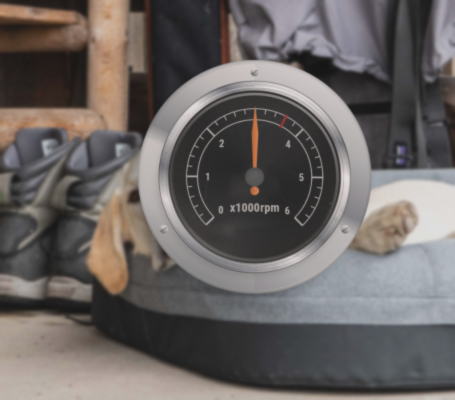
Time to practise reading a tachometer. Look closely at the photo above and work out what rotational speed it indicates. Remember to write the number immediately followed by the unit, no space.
3000rpm
